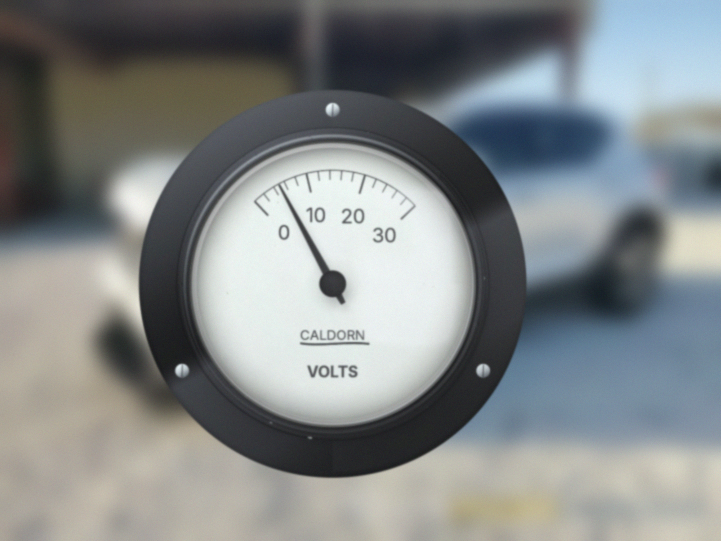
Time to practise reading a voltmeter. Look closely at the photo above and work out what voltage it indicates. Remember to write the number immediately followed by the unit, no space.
5V
